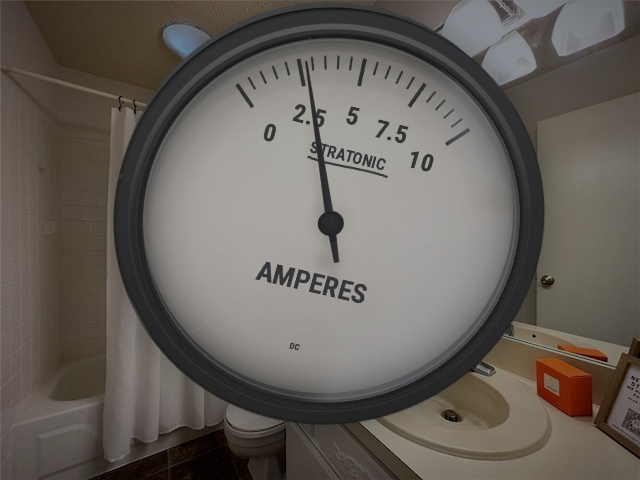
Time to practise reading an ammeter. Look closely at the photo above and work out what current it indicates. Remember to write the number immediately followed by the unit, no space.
2.75A
